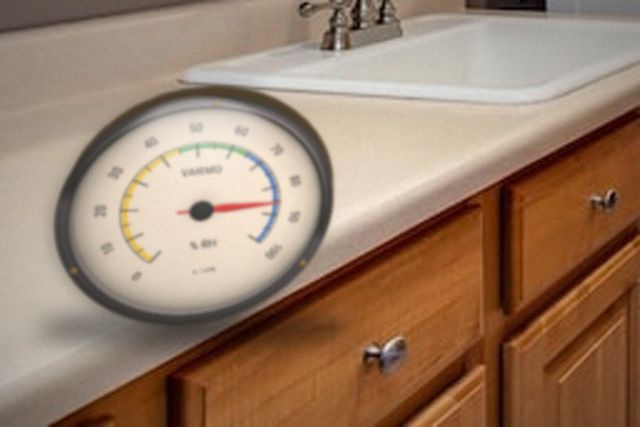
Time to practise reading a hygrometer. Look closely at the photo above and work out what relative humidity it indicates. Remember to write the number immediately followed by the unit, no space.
85%
